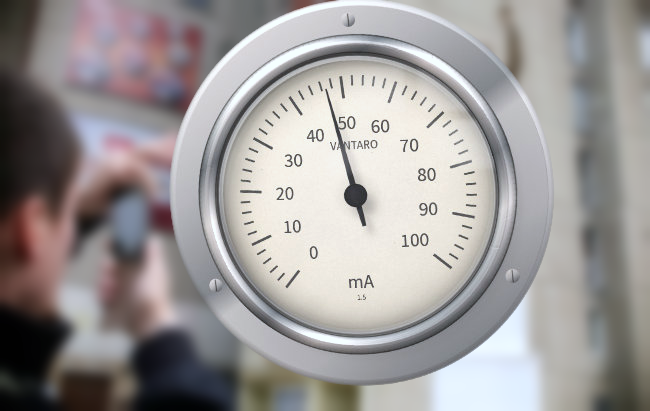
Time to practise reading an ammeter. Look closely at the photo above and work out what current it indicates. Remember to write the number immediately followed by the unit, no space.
47mA
